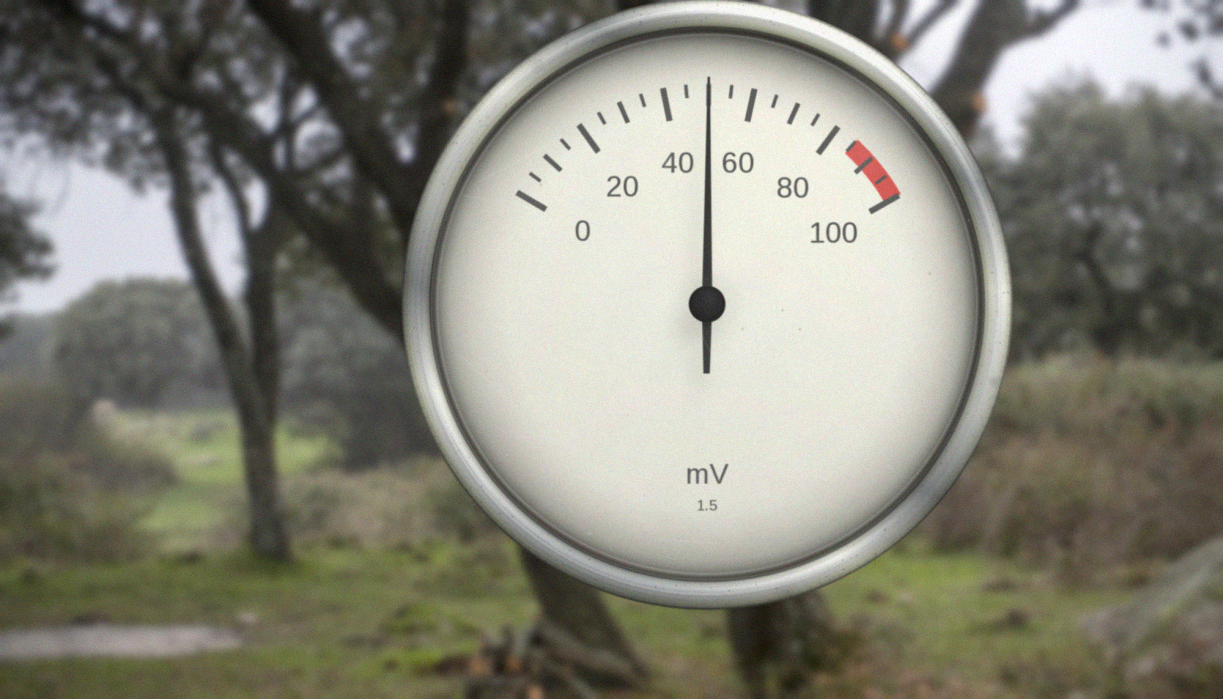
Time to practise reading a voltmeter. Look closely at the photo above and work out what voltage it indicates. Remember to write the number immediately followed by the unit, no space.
50mV
